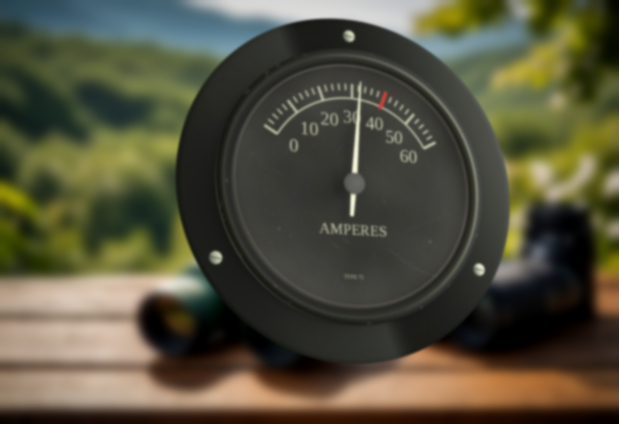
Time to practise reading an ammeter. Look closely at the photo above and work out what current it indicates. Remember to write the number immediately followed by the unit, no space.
32A
